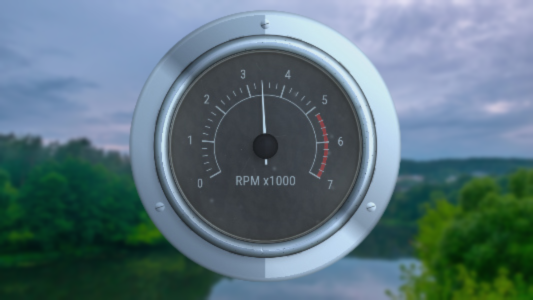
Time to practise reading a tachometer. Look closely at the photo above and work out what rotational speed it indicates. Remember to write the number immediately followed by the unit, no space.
3400rpm
